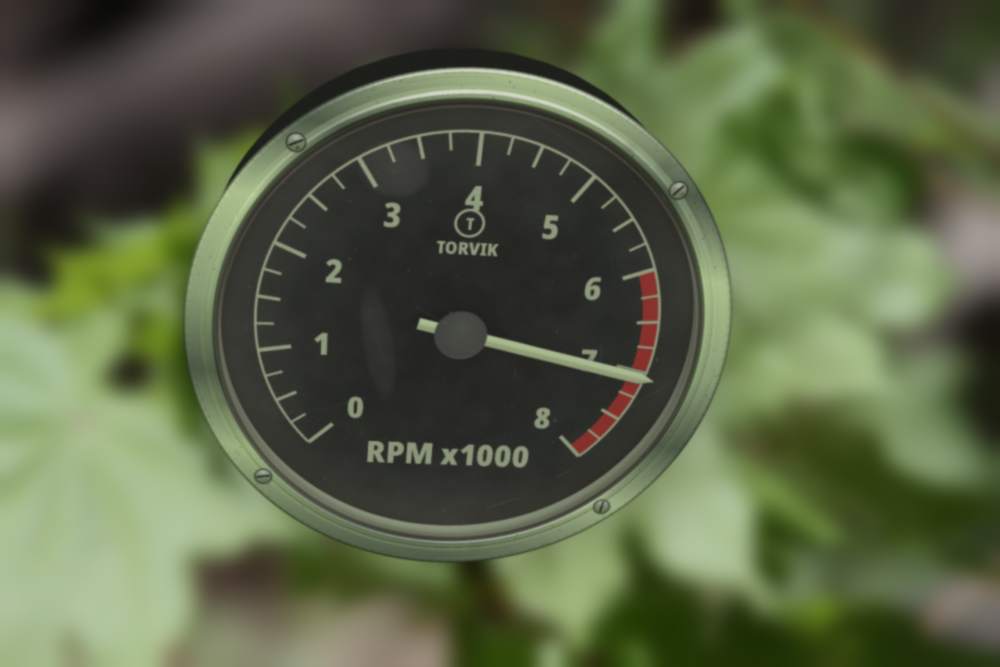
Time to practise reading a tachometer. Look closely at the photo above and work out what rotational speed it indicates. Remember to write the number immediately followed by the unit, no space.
7000rpm
